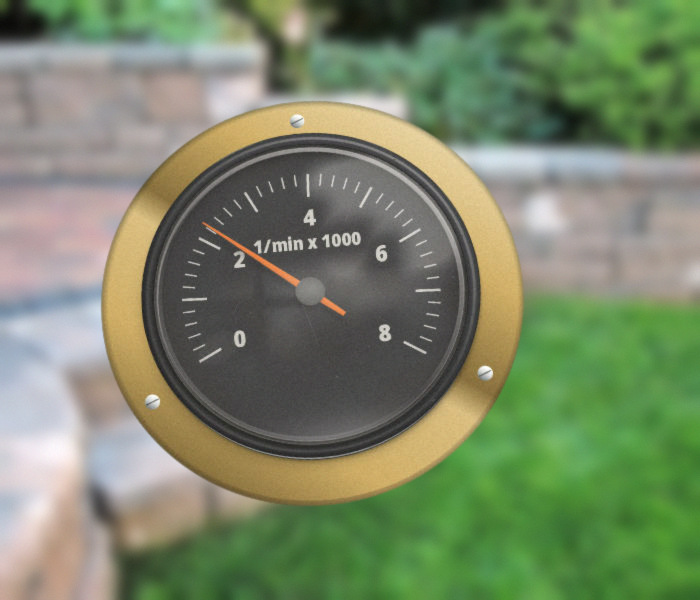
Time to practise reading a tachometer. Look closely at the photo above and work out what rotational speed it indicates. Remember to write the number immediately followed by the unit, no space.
2200rpm
